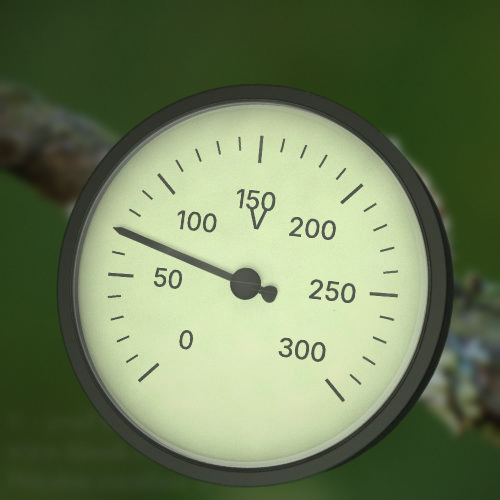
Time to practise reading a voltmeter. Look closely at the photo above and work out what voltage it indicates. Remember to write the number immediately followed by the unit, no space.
70V
